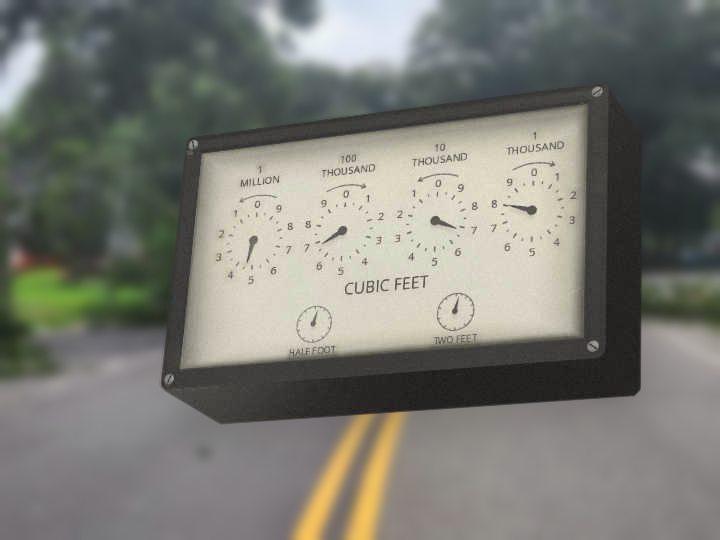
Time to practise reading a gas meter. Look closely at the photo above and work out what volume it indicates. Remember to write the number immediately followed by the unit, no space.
466800ft³
